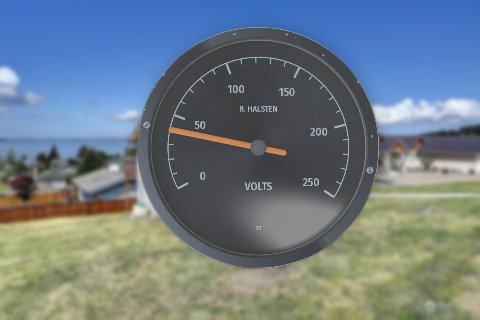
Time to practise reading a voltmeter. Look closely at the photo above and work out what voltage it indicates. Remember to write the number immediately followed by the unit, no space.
40V
